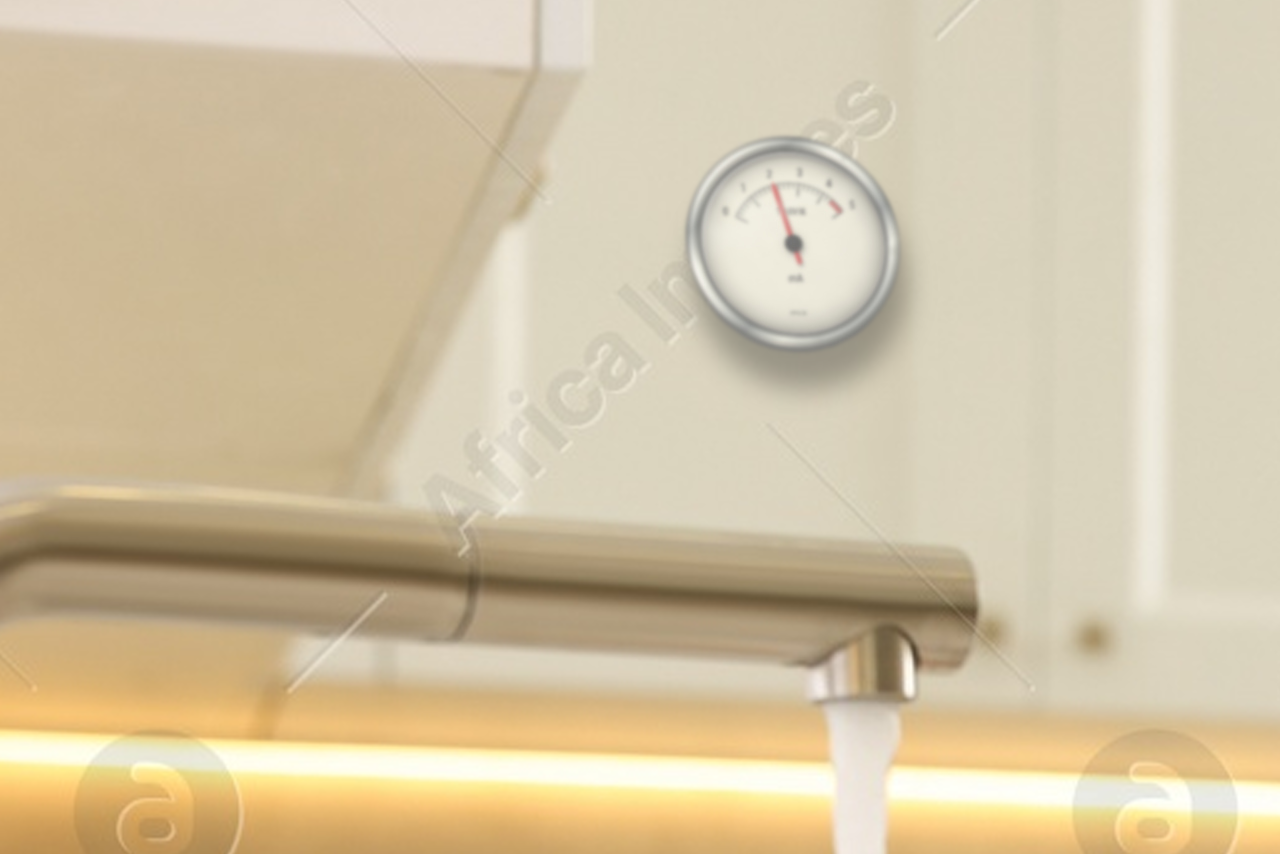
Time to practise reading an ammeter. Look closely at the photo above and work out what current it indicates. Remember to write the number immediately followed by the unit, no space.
2mA
